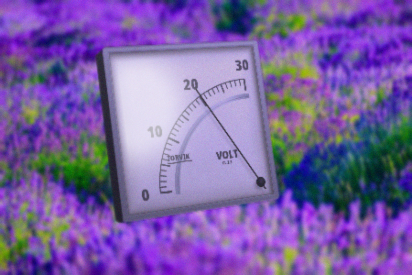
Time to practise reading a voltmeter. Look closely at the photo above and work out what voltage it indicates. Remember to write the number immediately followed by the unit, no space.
20V
